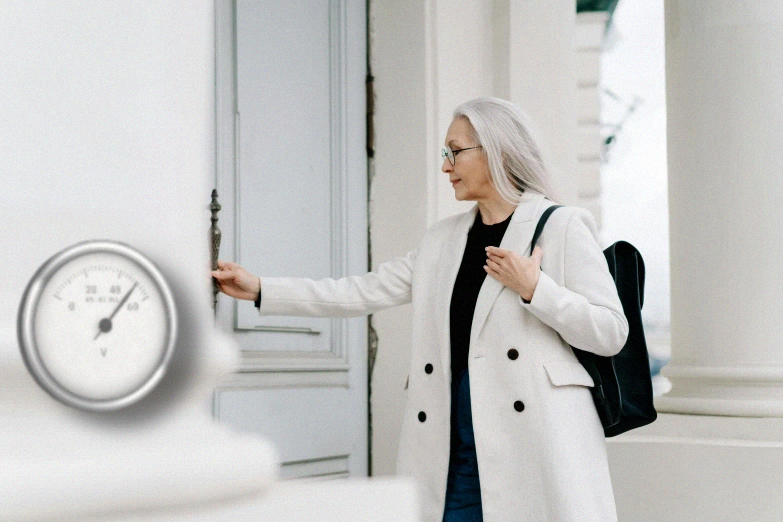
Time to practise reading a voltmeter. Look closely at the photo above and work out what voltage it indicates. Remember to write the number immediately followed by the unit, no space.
50V
